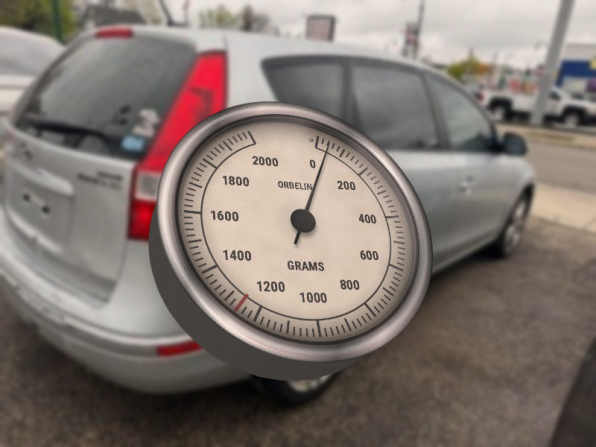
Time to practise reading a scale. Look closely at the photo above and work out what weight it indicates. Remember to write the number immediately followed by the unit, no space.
40g
